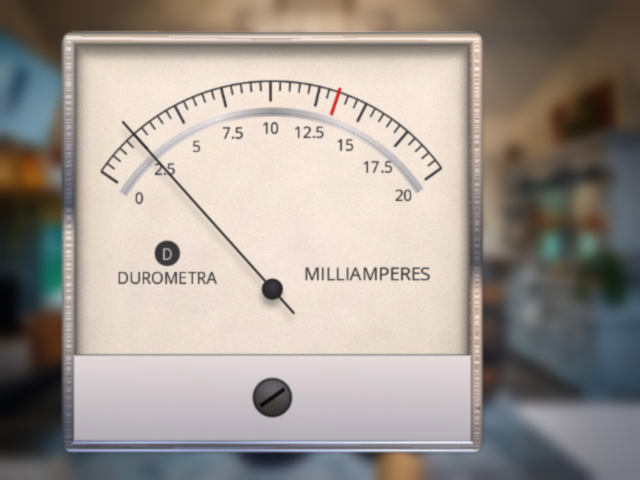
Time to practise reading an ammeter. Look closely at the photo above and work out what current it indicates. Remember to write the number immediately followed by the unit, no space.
2.5mA
